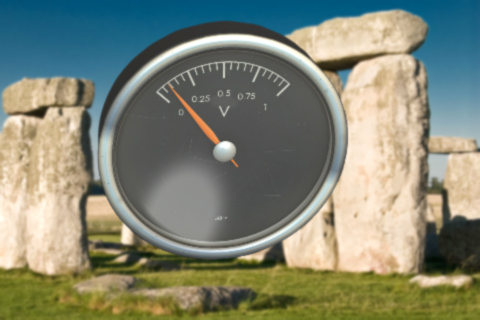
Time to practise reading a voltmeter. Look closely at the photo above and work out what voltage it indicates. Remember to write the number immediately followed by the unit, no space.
0.1V
